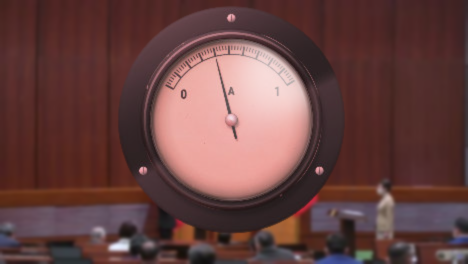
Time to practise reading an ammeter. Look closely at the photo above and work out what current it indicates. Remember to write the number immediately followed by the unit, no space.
0.4A
